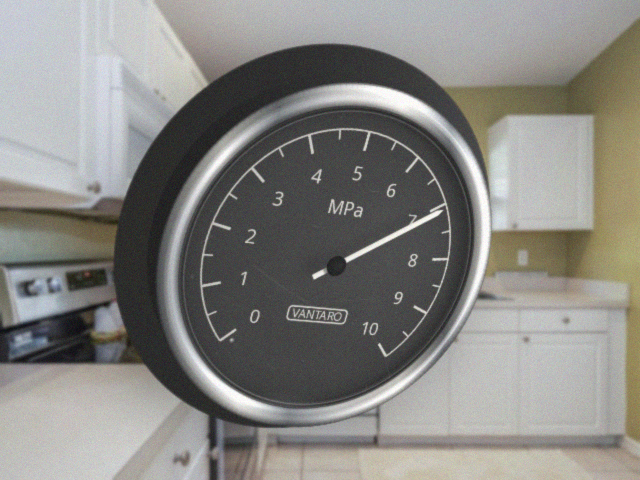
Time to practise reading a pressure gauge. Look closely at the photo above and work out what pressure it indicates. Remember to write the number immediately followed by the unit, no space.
7MPa
